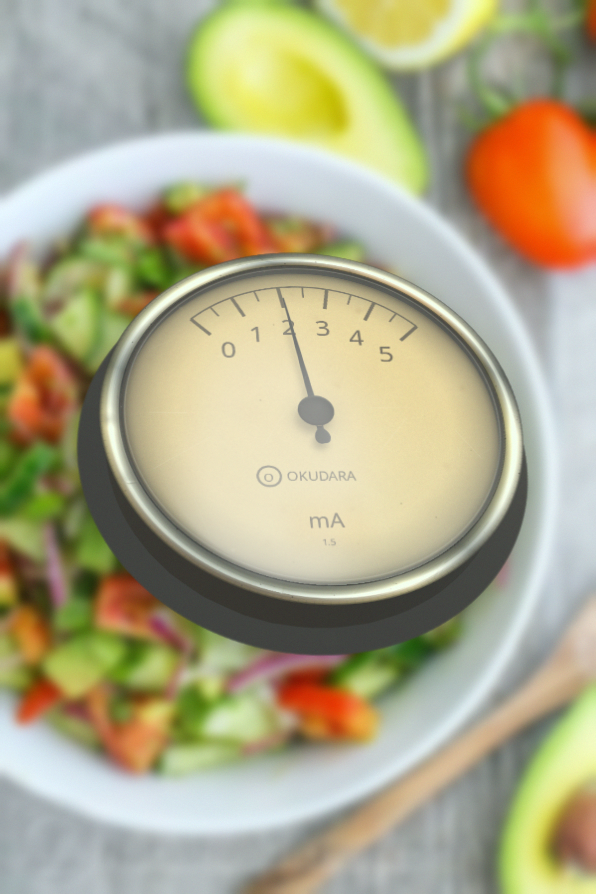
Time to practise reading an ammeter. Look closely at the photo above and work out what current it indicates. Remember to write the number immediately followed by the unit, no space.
2mA
